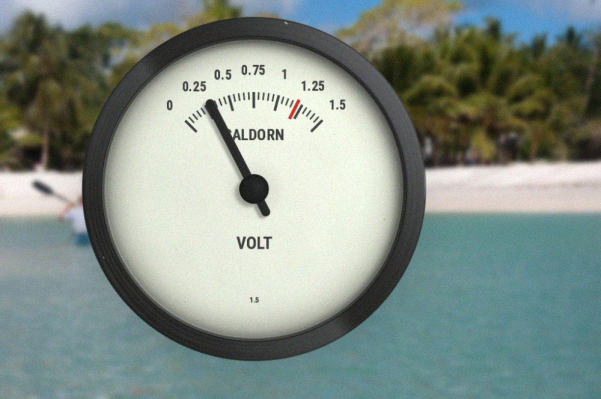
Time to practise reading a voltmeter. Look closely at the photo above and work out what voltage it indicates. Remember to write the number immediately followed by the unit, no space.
0.3V
